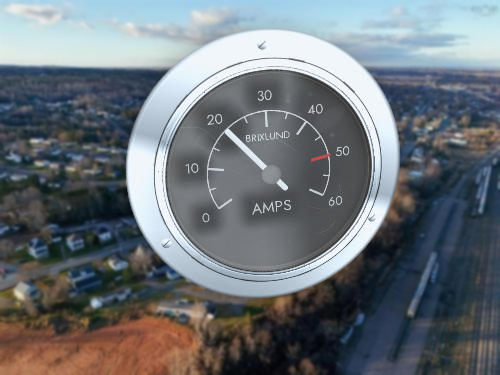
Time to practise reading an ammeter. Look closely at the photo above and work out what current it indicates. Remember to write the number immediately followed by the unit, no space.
20A
